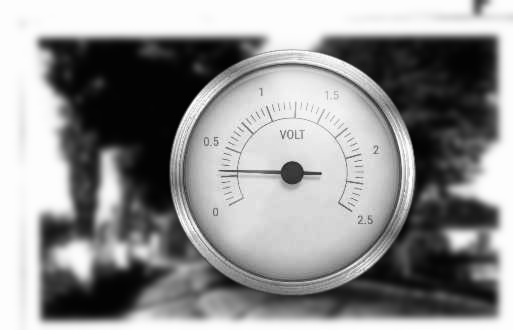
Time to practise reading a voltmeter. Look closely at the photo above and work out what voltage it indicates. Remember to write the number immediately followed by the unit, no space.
0.3V
